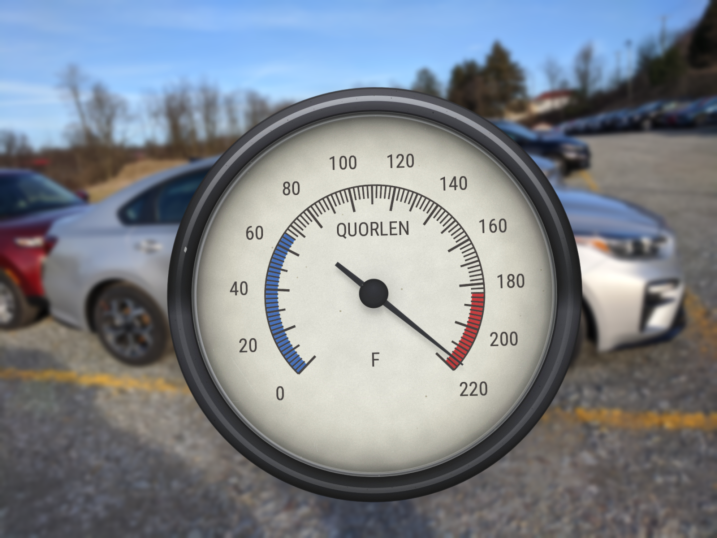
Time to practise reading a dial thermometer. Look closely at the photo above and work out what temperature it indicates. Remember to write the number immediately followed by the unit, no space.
216°F
